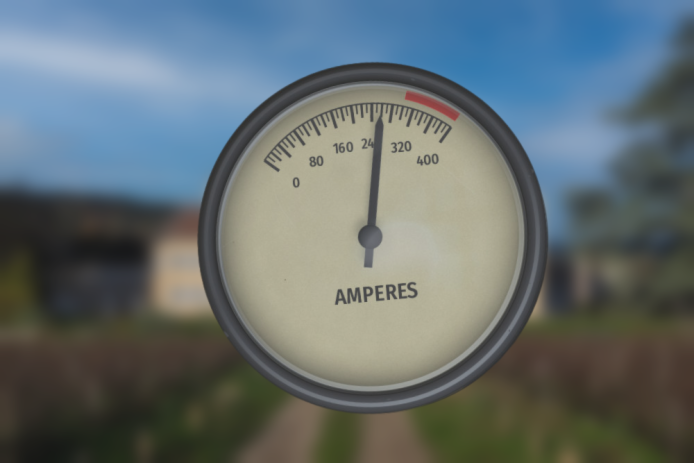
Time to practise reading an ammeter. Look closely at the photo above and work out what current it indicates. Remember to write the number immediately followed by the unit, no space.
260A
